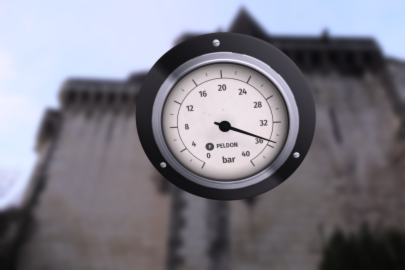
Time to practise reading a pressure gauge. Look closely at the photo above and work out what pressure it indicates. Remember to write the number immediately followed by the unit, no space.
35bar
